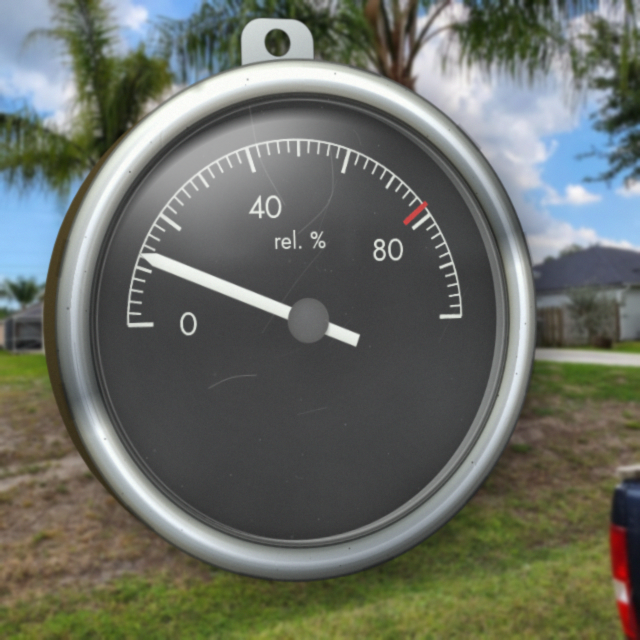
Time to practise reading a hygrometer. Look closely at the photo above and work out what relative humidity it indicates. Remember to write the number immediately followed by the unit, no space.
12%
